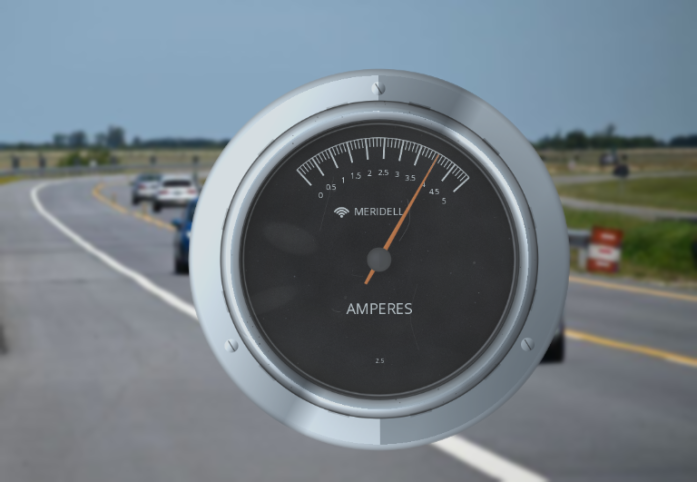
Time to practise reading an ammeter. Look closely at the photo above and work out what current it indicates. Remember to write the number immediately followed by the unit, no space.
4A
